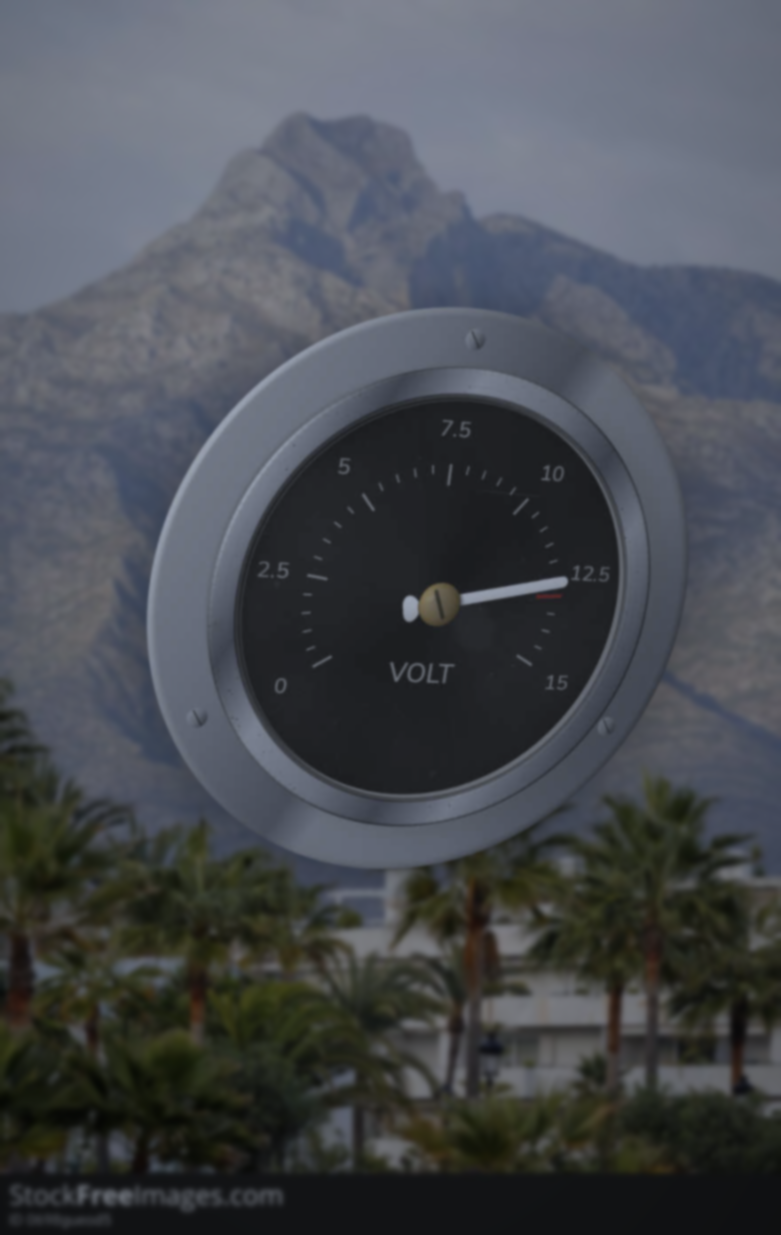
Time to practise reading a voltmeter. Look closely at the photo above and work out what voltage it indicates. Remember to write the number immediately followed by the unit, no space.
12.5V
